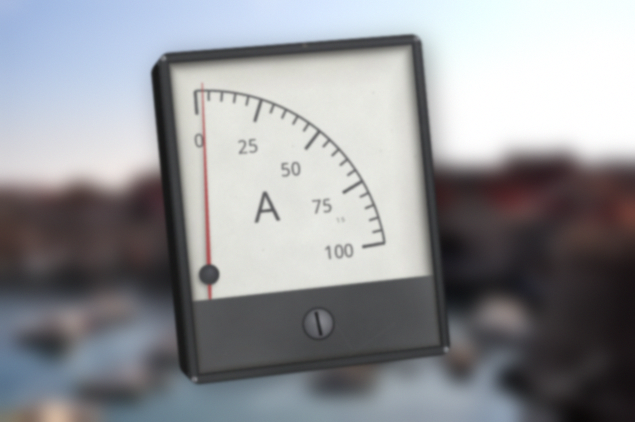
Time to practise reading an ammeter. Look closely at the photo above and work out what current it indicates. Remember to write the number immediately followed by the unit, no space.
2.5A
